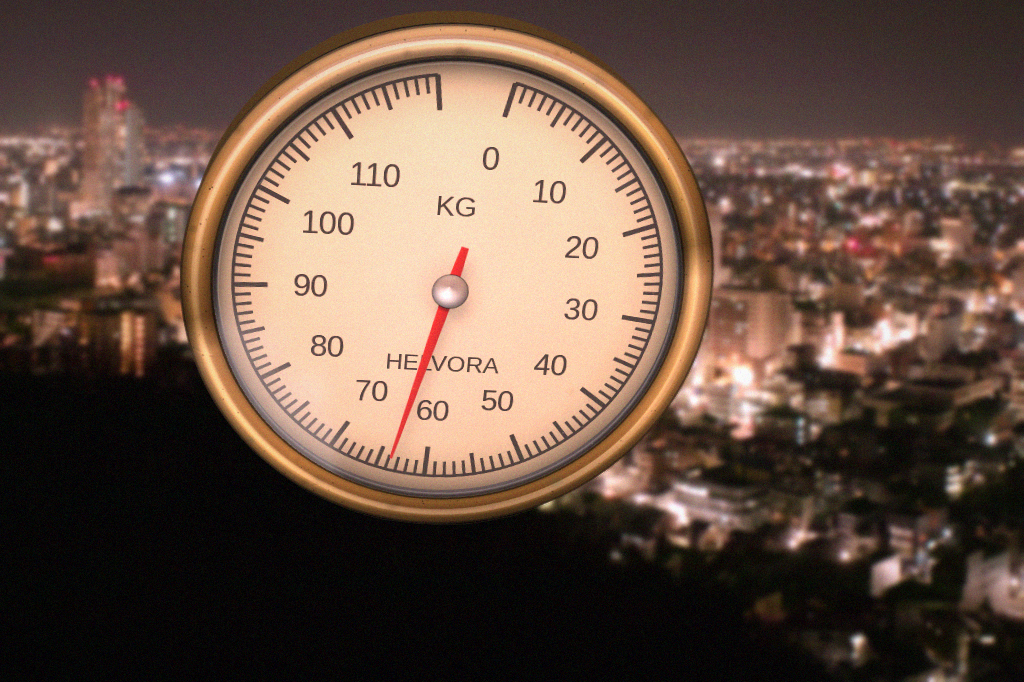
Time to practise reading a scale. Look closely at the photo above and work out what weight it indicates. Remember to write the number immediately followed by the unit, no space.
64kg
